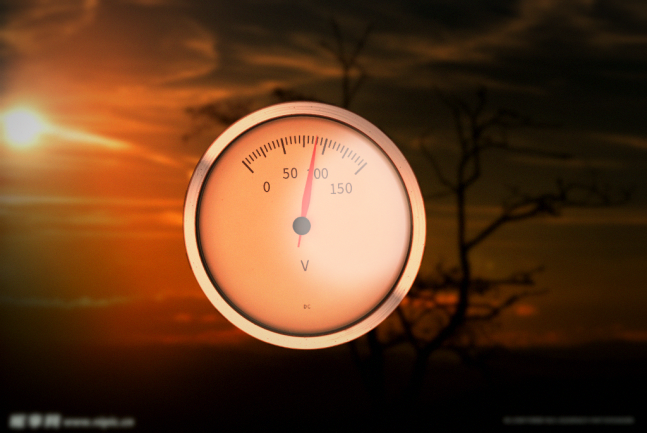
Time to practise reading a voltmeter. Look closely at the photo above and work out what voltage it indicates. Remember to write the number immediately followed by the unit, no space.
90V
